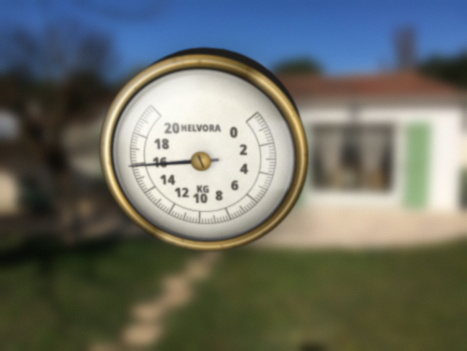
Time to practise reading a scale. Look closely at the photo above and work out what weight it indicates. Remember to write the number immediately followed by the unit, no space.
16kg
